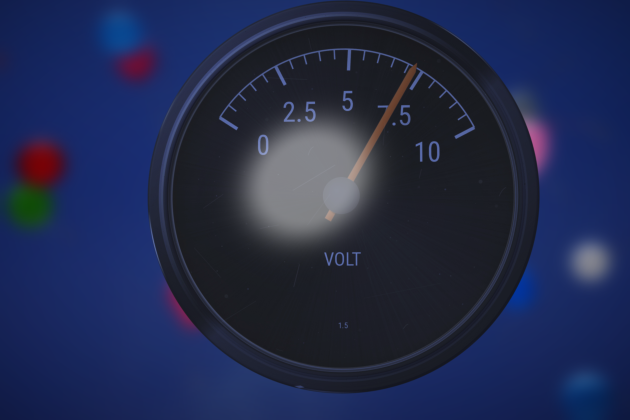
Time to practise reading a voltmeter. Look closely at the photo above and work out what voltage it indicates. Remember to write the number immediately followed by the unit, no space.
7.25V
